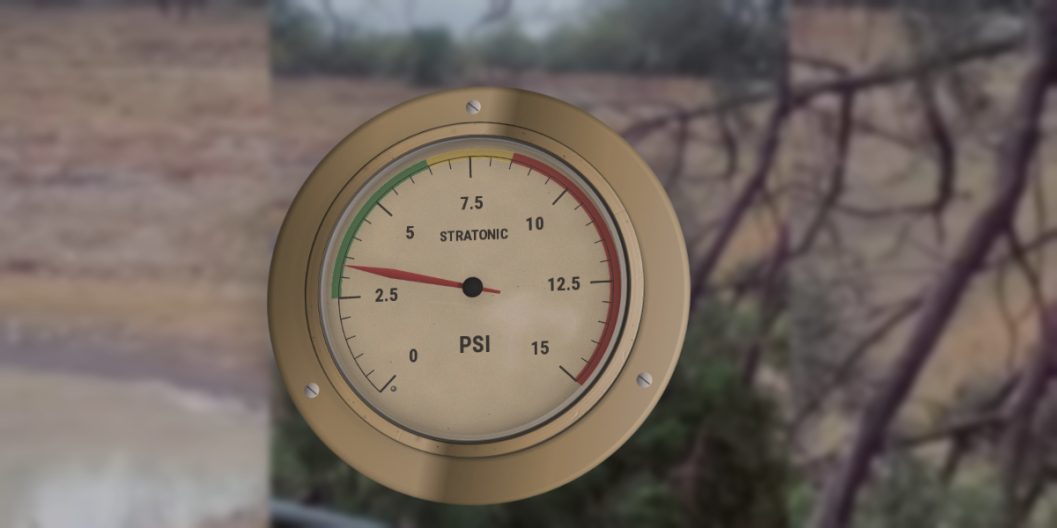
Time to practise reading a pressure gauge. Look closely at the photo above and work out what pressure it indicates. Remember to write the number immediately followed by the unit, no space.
3.25psi
